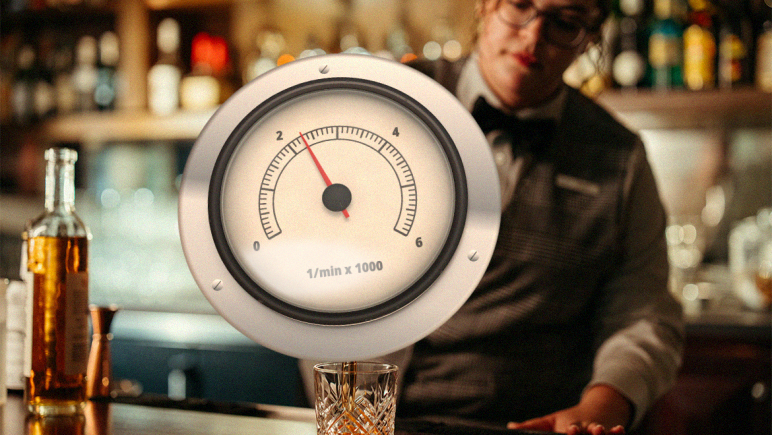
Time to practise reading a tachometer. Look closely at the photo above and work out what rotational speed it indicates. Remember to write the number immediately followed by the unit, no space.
2300rpm
